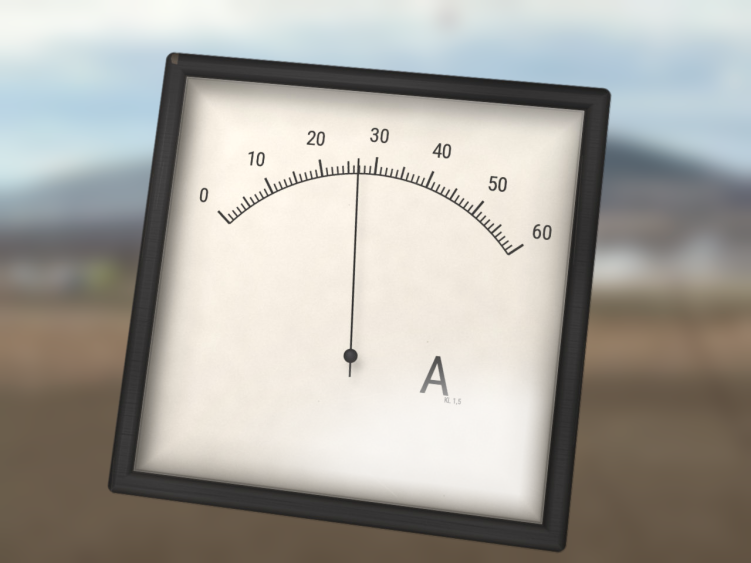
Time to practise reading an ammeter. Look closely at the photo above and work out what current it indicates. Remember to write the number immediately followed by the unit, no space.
27A
